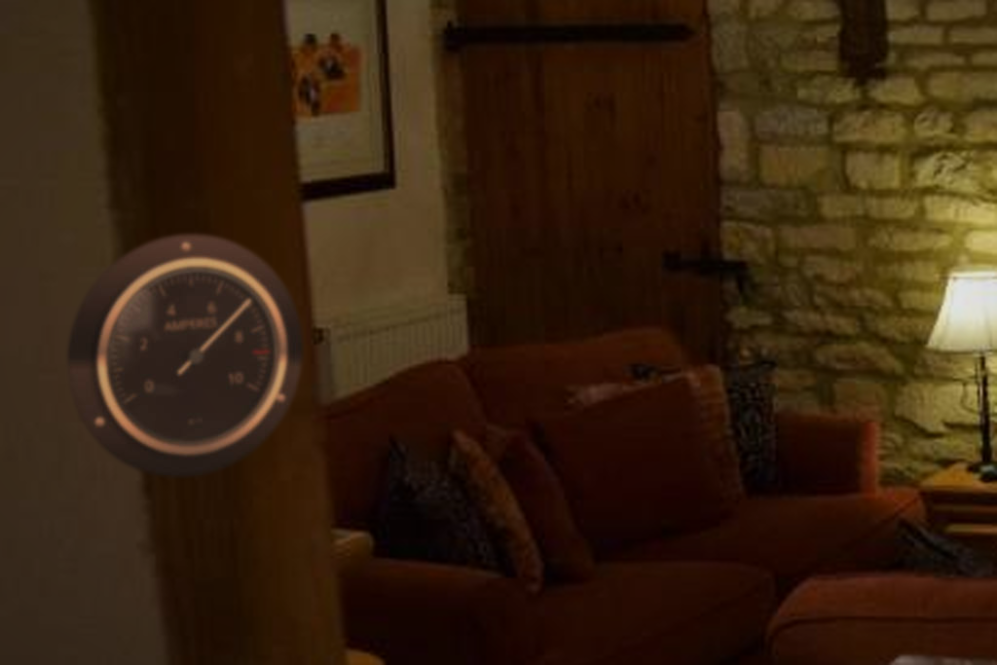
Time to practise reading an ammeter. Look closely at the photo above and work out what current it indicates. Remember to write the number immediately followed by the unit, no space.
7A
